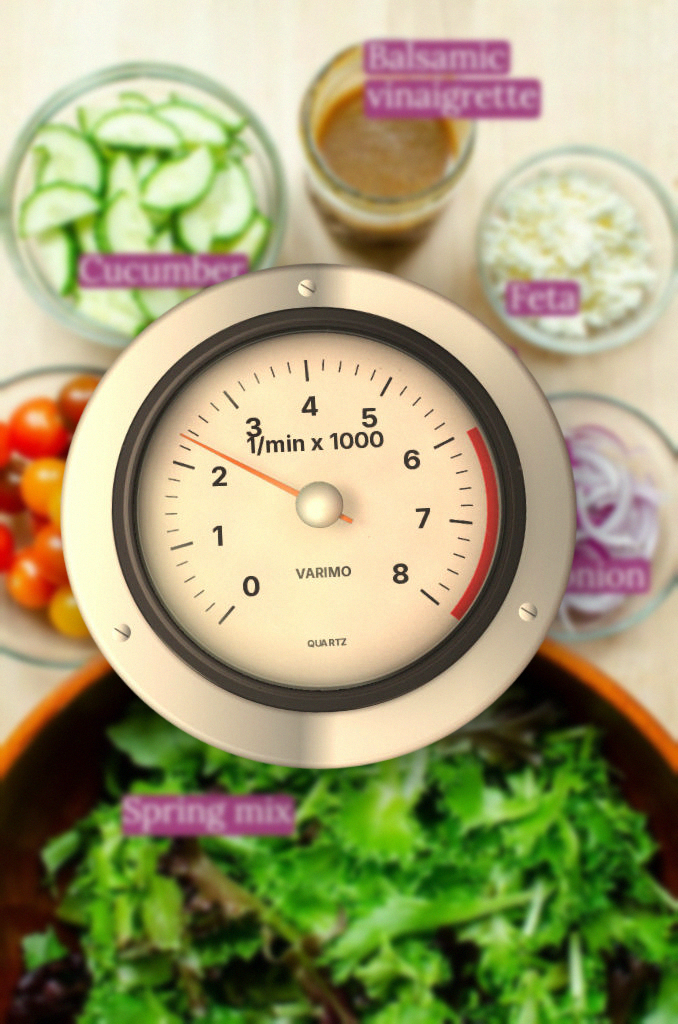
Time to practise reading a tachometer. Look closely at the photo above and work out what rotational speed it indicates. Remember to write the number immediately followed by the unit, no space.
2300rpm
